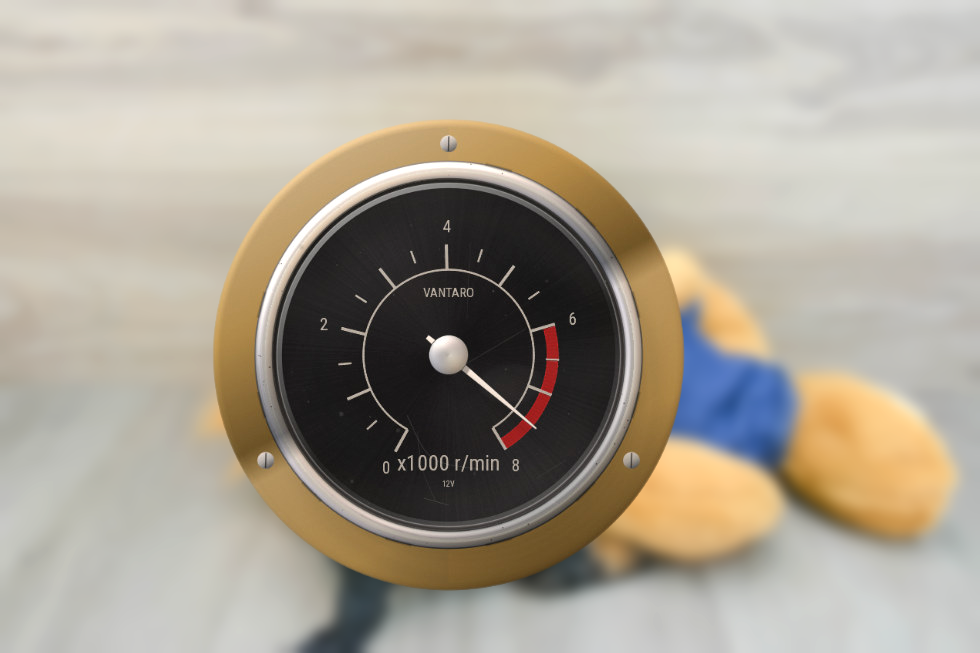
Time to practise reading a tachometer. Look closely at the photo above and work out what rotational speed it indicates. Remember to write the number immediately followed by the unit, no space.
7500rpm
